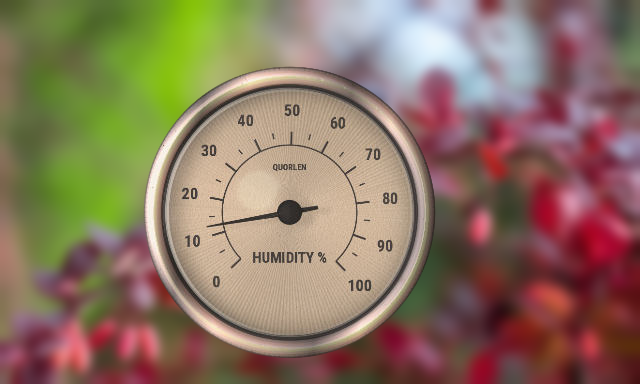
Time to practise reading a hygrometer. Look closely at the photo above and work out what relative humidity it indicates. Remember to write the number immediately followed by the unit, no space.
12.5%
